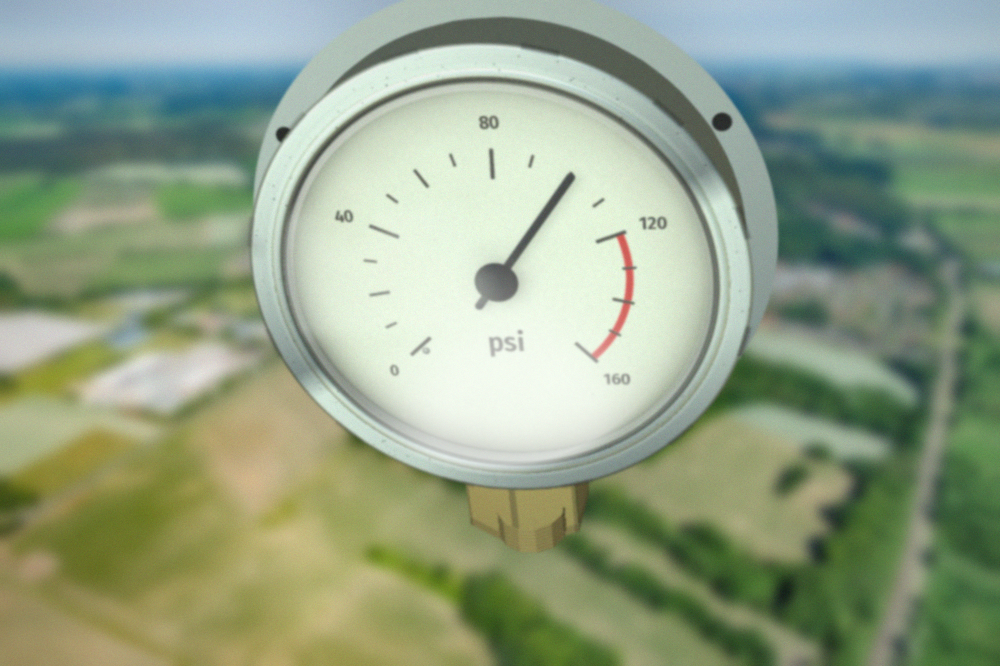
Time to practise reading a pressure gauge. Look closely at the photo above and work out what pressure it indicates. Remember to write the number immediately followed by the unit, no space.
100psi
